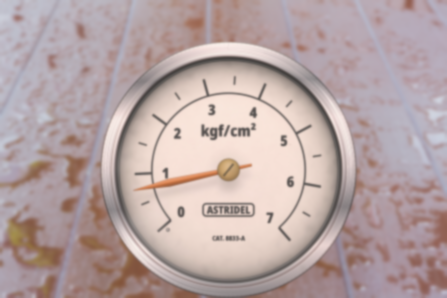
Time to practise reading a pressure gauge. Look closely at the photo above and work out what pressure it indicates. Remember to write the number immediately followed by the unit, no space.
0.75kg/cm²
